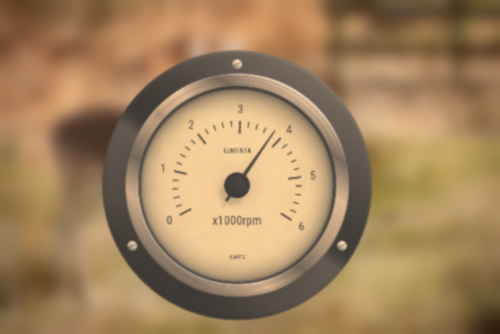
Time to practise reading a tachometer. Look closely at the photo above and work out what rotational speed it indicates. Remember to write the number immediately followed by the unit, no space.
3800rpm
